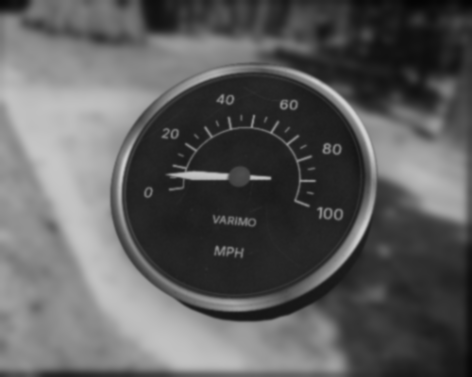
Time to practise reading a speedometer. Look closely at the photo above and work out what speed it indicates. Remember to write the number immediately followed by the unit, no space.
5mph
